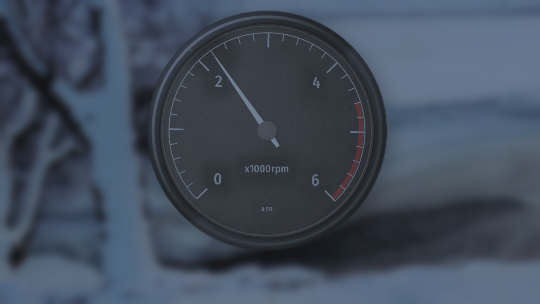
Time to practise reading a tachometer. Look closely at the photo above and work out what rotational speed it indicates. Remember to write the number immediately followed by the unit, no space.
2200rpm
